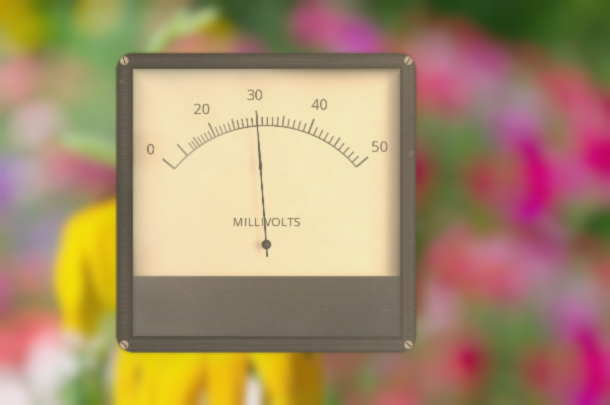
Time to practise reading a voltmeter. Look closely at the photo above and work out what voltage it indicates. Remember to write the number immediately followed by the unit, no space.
30mV
